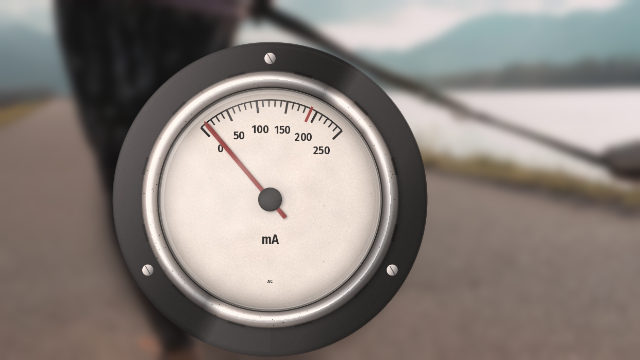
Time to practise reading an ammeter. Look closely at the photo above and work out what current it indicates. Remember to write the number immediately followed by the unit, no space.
10mA
